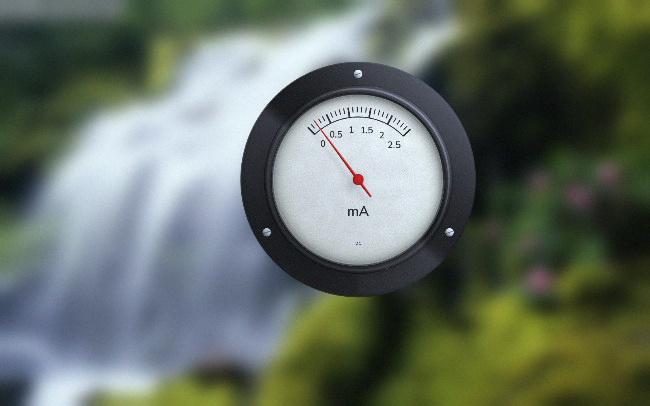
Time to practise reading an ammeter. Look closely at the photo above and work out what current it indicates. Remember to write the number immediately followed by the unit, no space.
0.2mA
